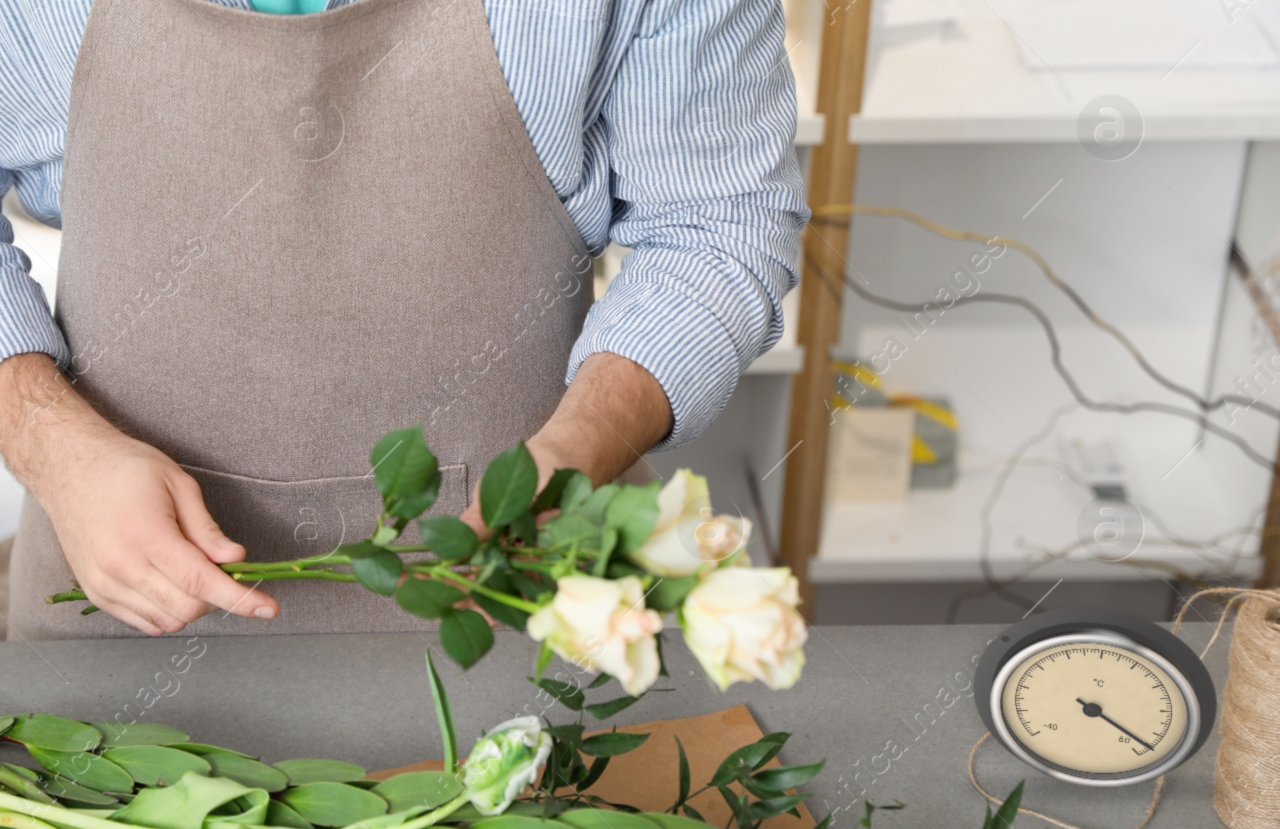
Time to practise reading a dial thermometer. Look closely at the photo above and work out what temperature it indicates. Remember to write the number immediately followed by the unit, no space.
55°C
